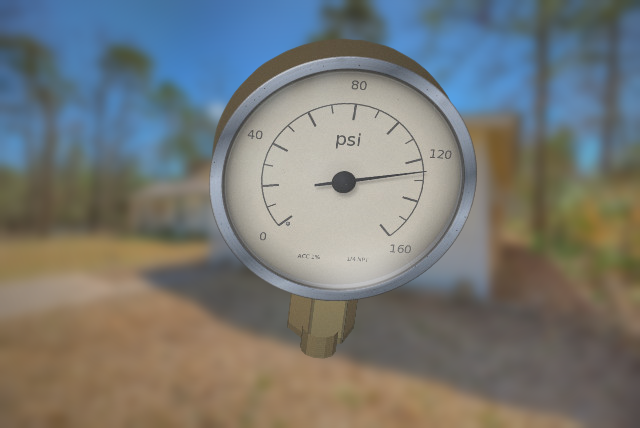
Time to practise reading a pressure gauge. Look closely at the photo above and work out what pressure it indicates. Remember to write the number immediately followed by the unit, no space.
125psi
